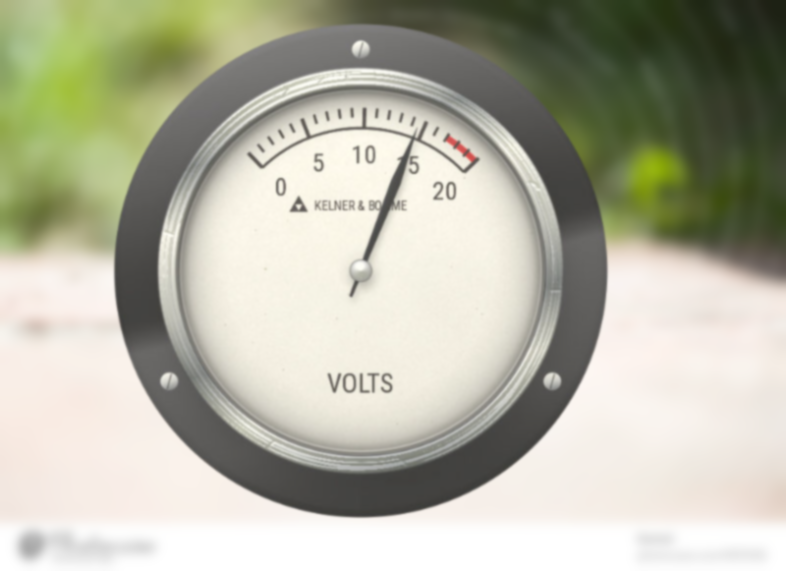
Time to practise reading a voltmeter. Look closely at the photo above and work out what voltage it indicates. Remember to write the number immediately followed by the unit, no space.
14.5V
